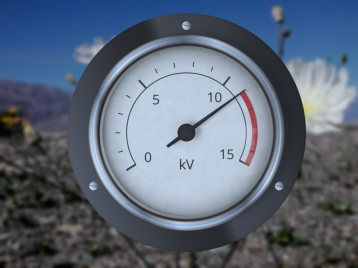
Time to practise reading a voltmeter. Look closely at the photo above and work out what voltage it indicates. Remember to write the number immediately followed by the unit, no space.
11kV
